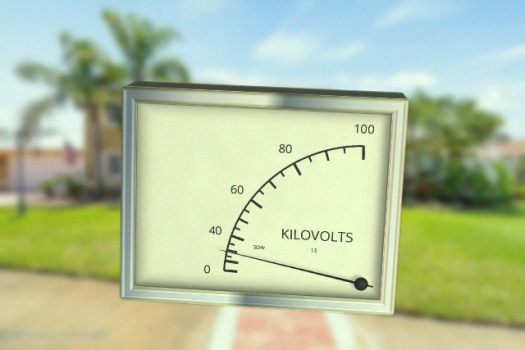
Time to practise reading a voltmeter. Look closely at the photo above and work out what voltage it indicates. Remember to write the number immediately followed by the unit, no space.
30kV
